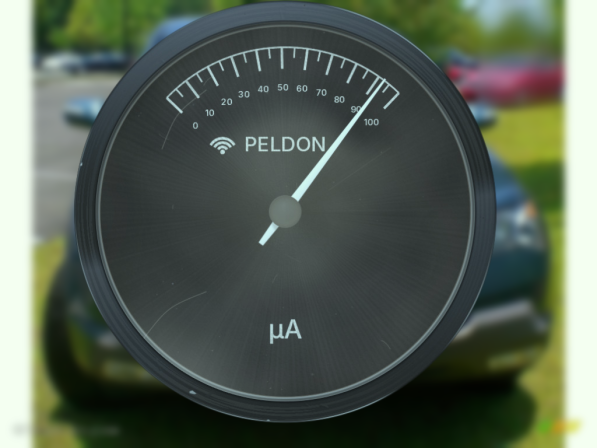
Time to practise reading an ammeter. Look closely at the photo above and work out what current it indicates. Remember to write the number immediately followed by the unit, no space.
92.5µA
